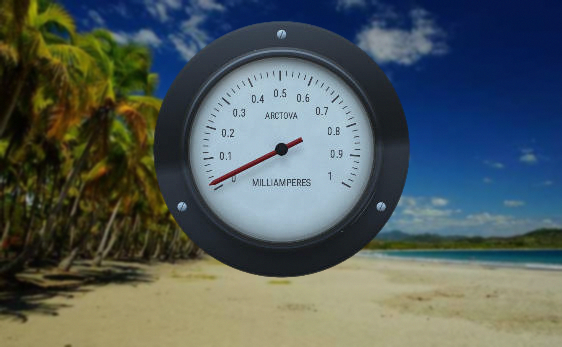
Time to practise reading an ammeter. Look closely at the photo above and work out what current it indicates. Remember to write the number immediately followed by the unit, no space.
0.02mA
